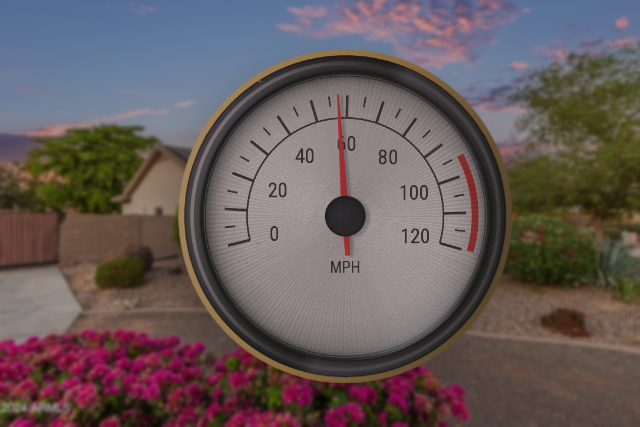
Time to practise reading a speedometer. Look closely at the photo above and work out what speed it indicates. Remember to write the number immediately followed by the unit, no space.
57.5mph
